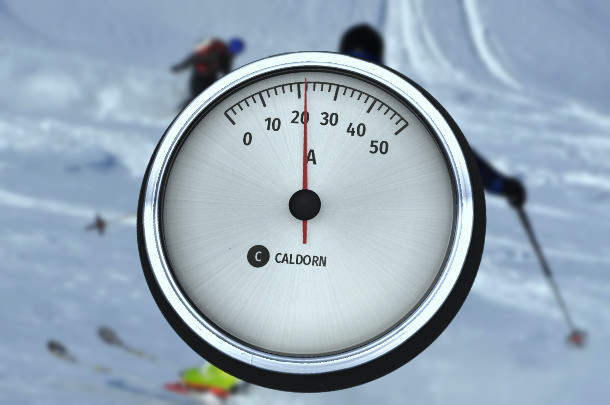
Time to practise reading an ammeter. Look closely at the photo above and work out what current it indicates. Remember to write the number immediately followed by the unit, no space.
22A
